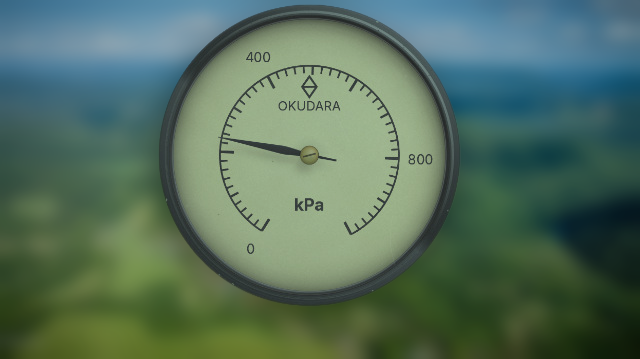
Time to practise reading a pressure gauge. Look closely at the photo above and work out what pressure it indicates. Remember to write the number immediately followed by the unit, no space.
230kPa
